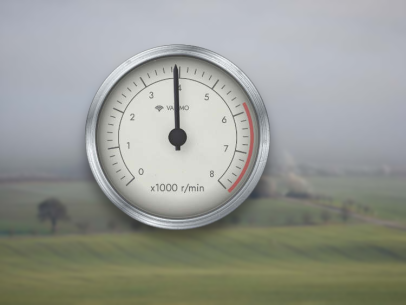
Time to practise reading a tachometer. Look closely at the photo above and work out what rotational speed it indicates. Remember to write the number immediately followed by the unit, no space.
3900rpm
